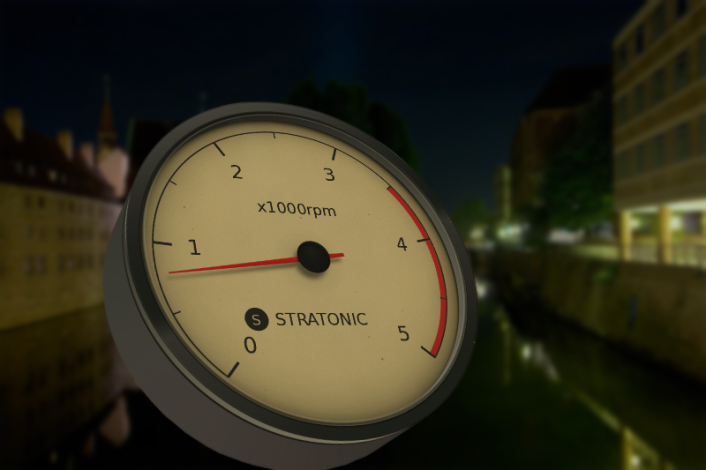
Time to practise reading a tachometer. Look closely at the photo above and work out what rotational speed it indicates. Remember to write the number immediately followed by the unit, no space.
750rpm
